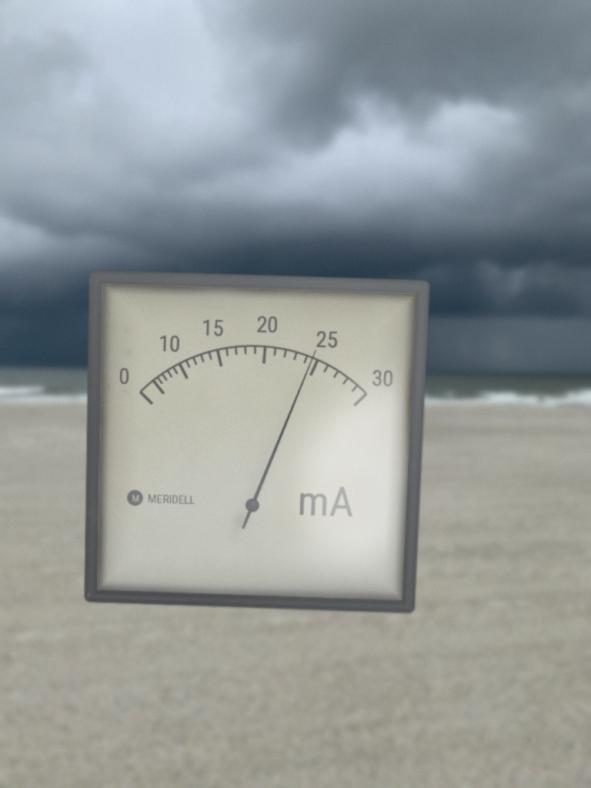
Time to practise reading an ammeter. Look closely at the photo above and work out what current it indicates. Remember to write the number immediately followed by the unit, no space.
24.5mA
